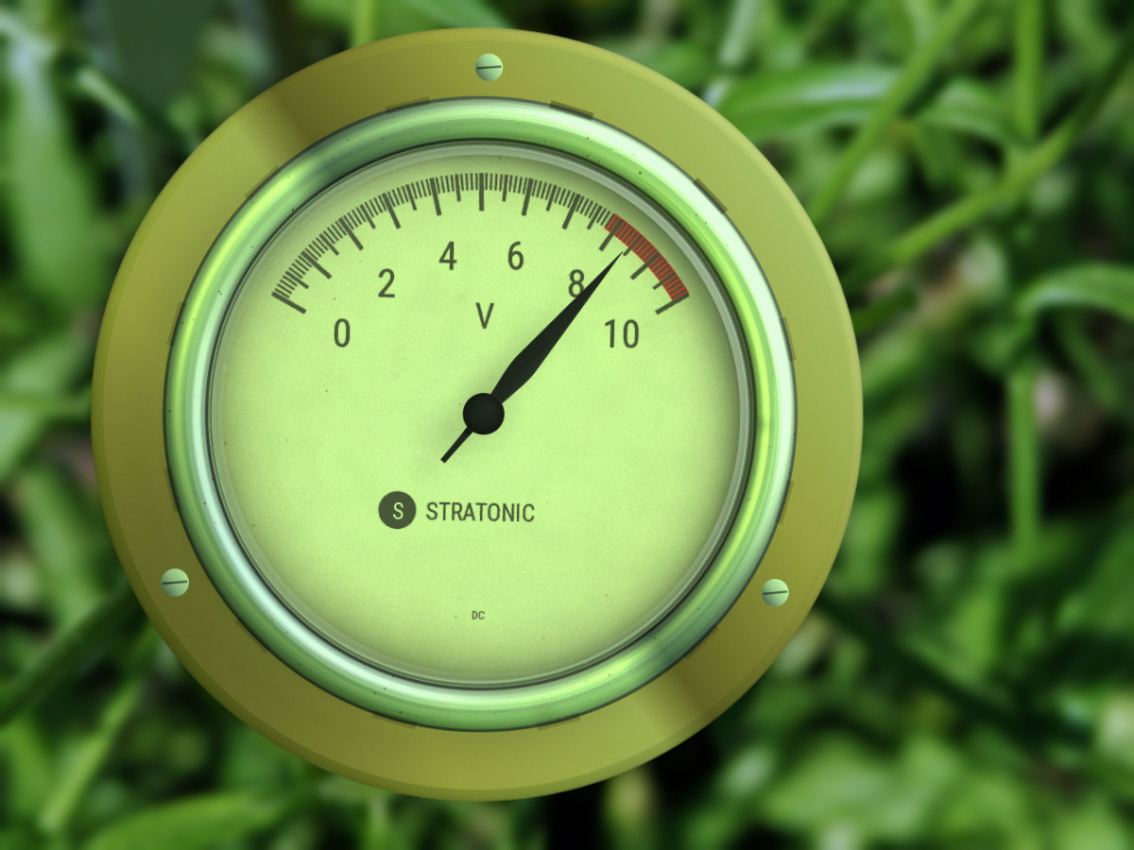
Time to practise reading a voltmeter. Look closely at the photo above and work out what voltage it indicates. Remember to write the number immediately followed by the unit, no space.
8.4V
